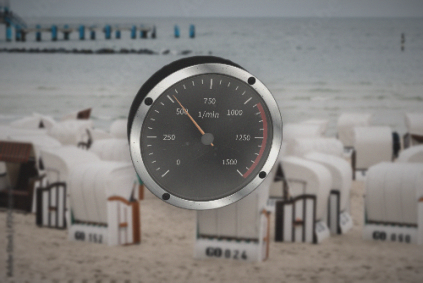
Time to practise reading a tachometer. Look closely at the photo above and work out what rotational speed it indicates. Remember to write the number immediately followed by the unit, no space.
525rpm
